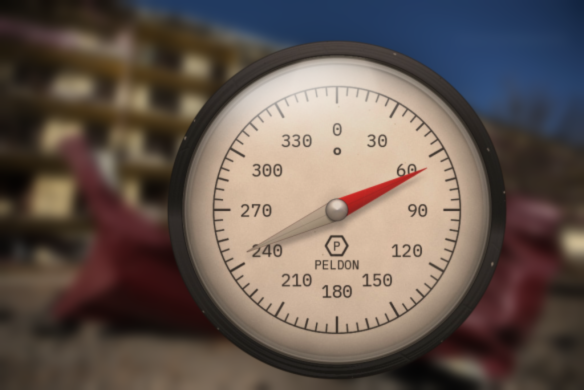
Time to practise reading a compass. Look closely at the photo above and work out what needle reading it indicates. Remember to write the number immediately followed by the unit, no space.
65°
